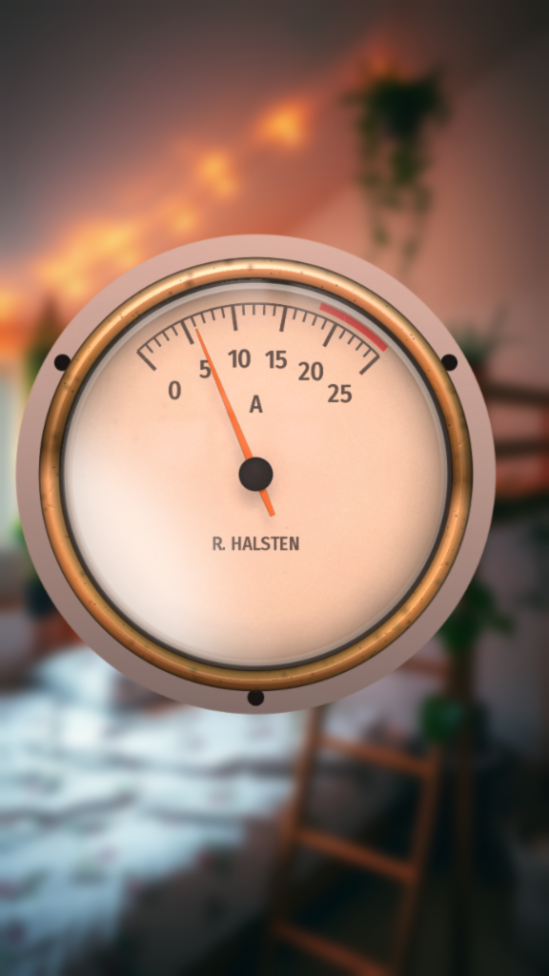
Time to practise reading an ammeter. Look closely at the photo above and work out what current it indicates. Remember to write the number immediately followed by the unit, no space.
6A
